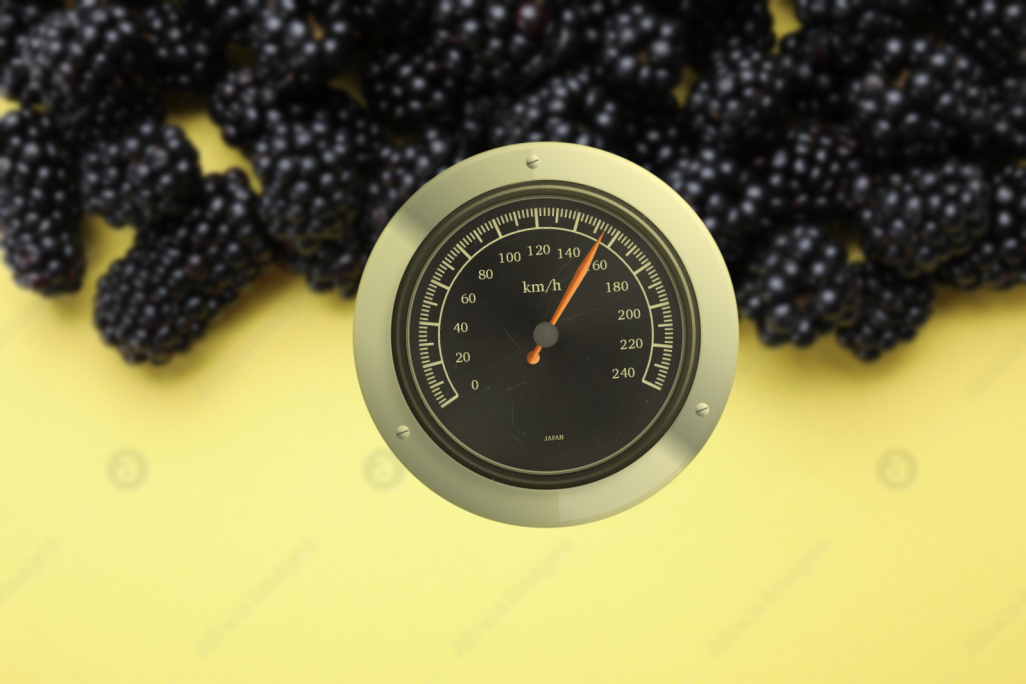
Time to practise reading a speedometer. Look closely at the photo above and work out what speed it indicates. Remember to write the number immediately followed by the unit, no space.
154km/h
